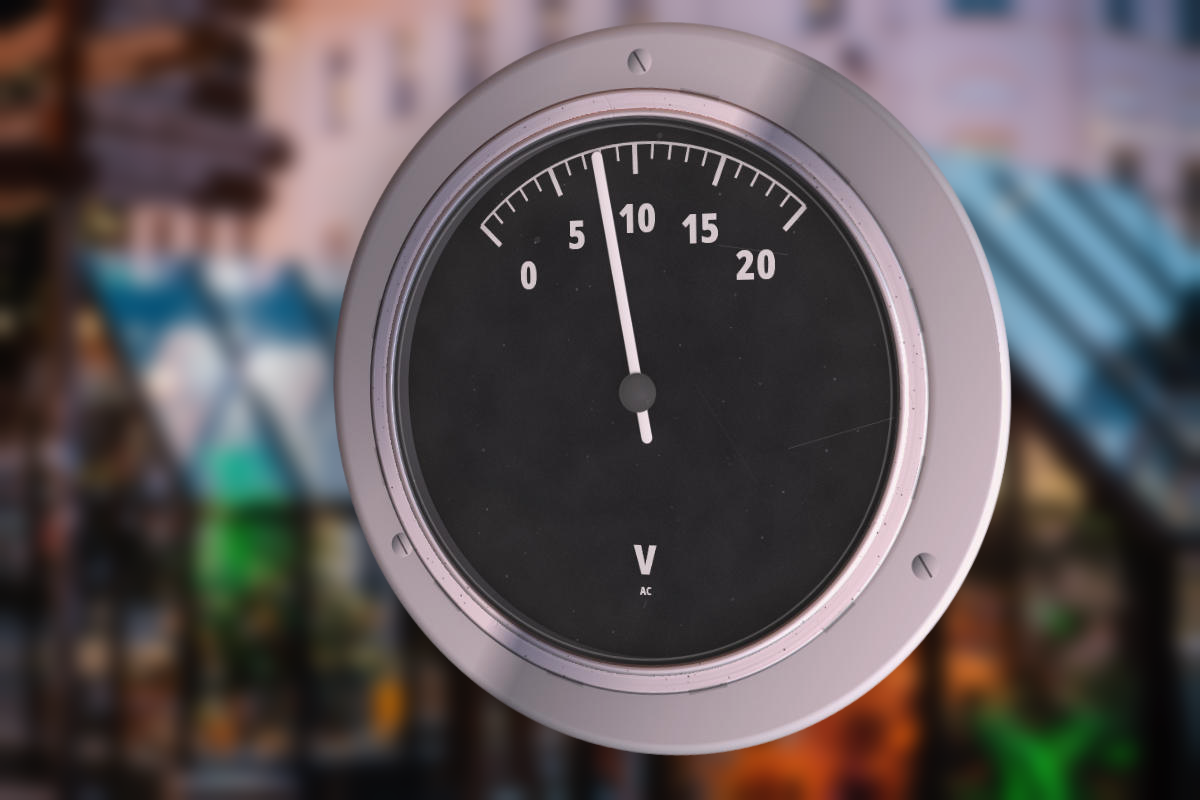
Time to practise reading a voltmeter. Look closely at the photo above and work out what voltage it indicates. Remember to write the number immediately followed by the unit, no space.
8V
